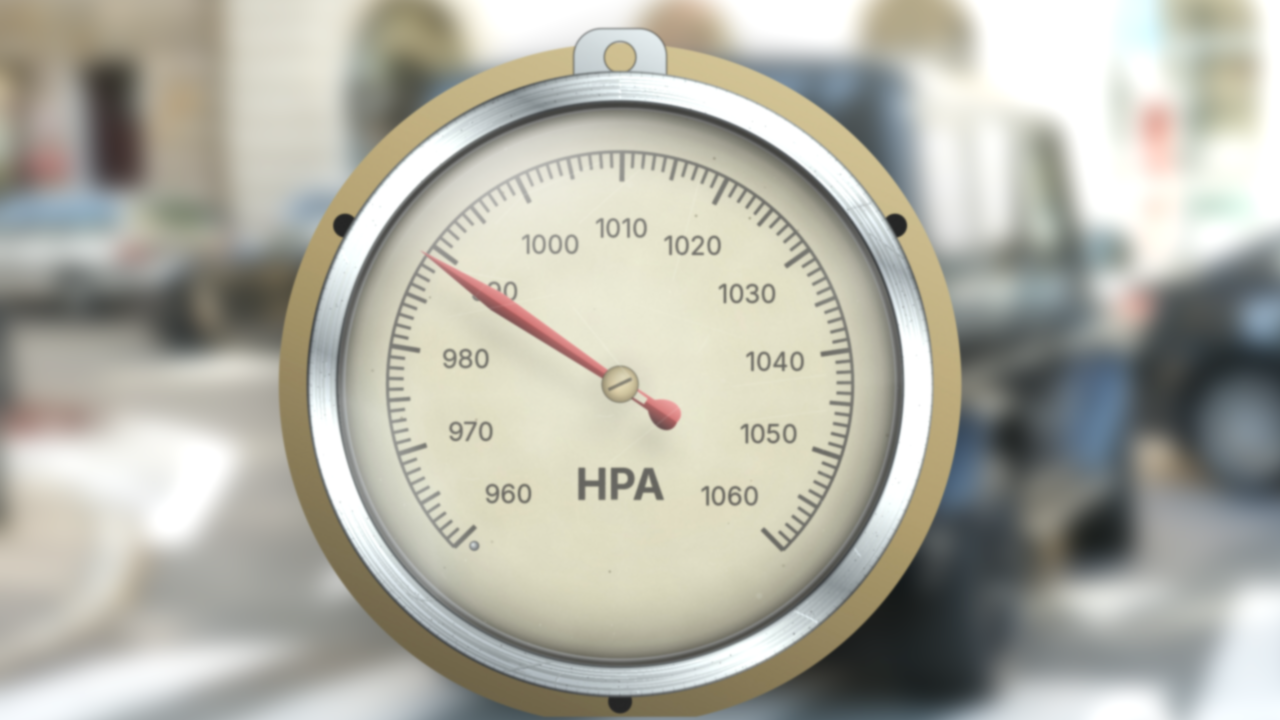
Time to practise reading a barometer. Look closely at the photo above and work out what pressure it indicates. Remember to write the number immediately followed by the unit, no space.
989hPa
